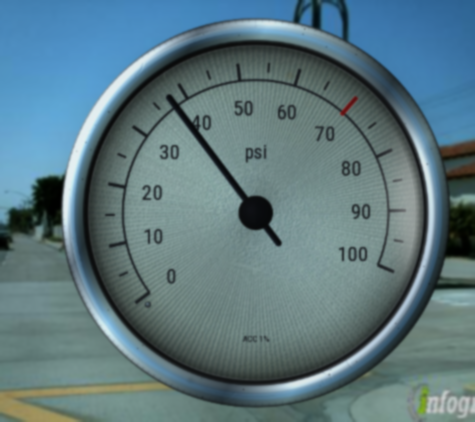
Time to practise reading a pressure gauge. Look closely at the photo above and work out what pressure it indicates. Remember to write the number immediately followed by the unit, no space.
37.5psi
